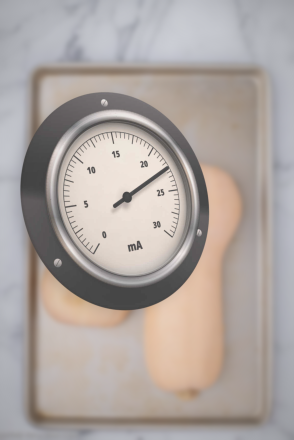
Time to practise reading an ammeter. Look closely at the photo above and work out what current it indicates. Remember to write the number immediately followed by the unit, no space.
22.5mA
